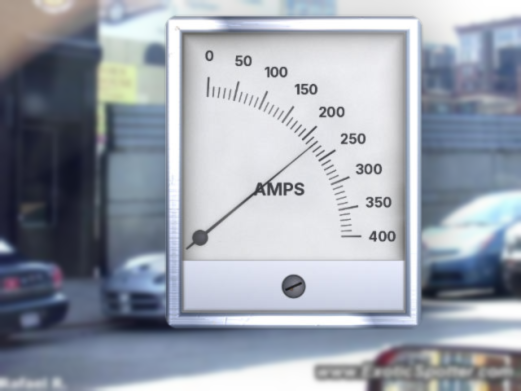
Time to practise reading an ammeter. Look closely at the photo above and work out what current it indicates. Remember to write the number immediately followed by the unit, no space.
220A
